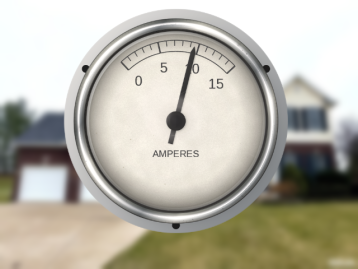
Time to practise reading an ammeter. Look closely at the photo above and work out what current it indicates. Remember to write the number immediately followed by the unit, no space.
9.5A
